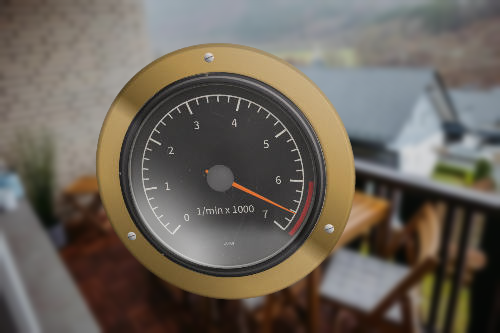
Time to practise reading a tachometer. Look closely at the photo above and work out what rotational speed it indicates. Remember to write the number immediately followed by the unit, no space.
6600rpm
